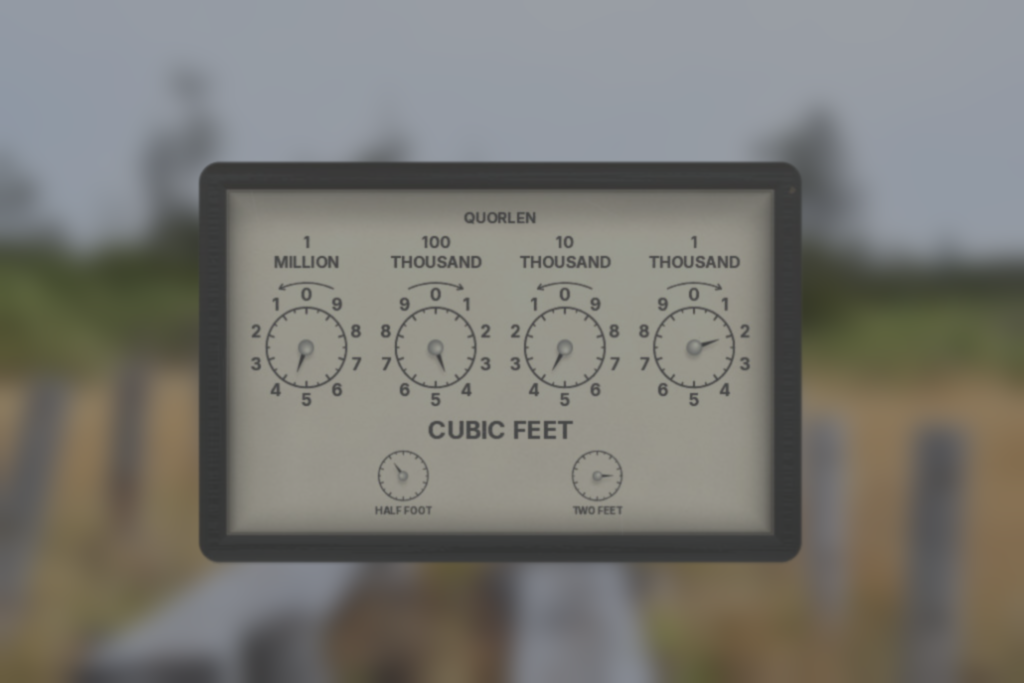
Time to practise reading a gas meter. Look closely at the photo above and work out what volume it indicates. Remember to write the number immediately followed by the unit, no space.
444200ft³
